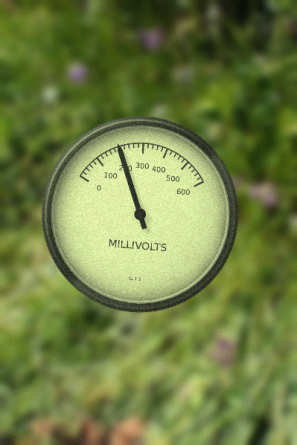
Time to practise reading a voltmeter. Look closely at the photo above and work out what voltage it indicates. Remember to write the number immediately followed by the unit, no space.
200mV
